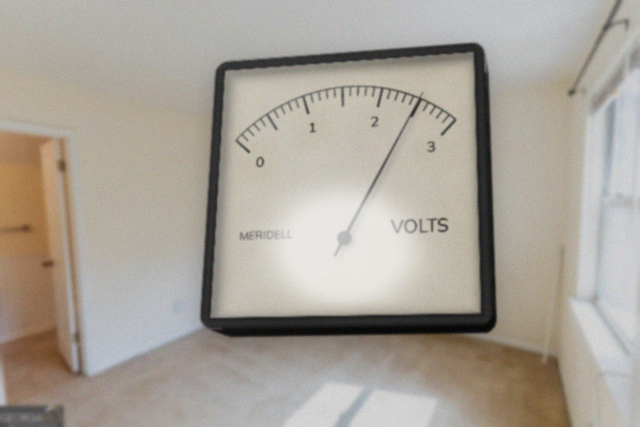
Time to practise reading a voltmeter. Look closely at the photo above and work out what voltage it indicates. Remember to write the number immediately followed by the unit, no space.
2.5V
